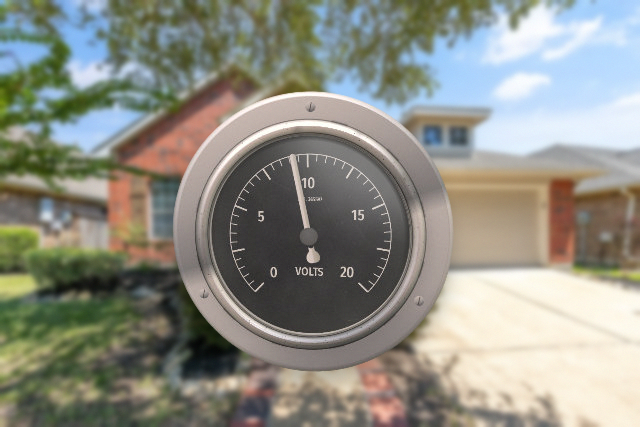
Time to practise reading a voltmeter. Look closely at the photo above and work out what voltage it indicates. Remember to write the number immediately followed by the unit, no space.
9.25V
